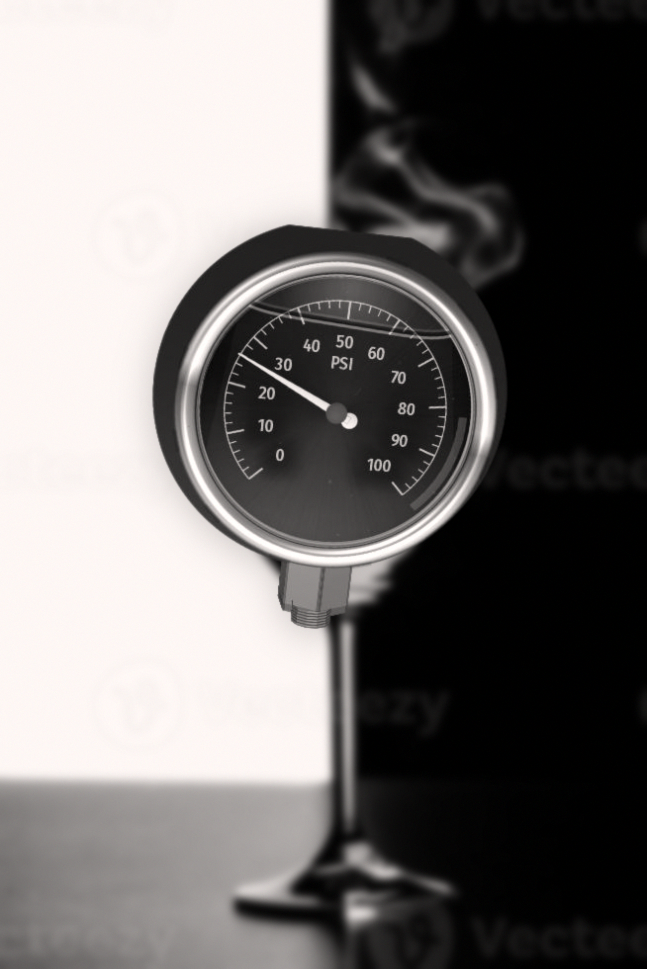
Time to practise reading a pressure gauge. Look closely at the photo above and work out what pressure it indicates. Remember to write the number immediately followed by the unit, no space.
26psi
